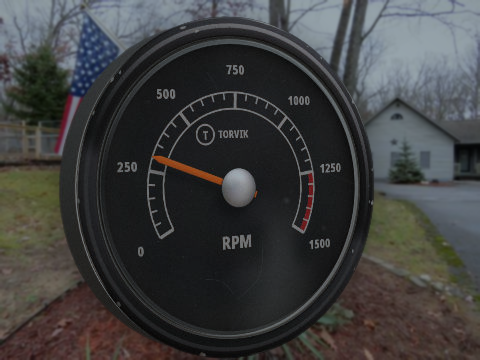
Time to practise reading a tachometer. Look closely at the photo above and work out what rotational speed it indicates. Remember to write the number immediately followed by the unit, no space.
300rpm
